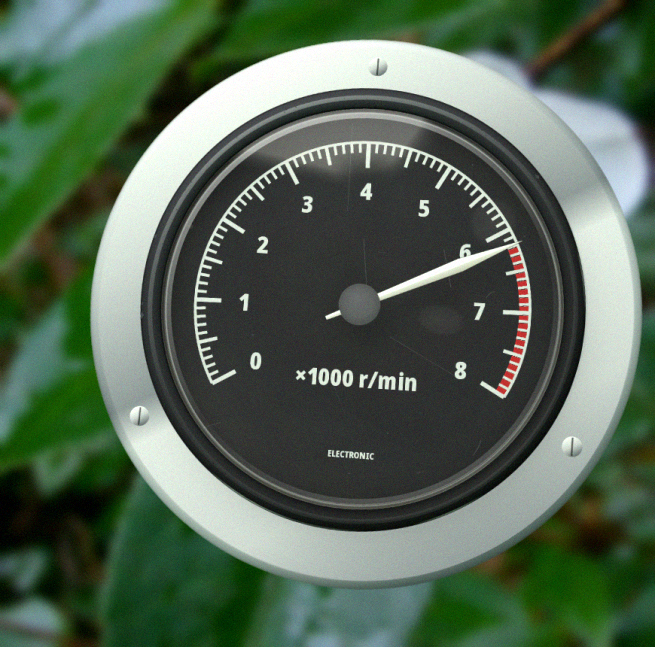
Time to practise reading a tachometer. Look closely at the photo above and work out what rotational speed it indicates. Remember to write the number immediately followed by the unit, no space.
6200rpm
